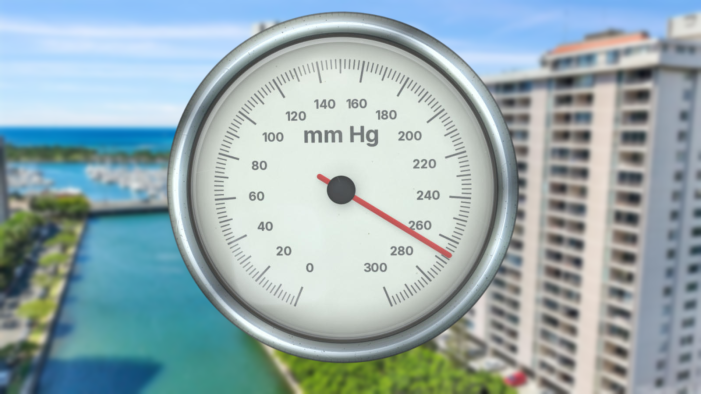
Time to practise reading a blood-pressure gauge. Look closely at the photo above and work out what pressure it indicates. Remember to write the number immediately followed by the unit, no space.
266mmHg
